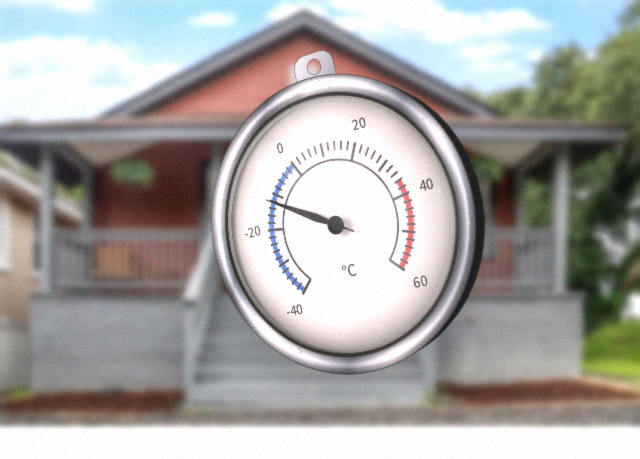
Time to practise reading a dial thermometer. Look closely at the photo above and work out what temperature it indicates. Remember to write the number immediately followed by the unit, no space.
-12°C
